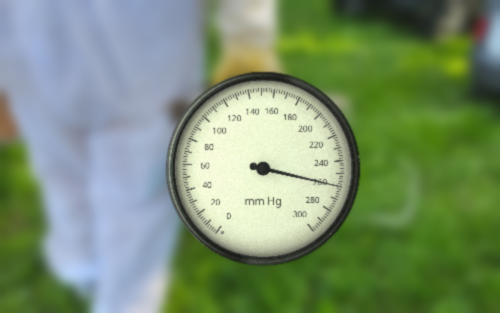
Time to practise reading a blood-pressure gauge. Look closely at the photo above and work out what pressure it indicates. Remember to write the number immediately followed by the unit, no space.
260mmHg
